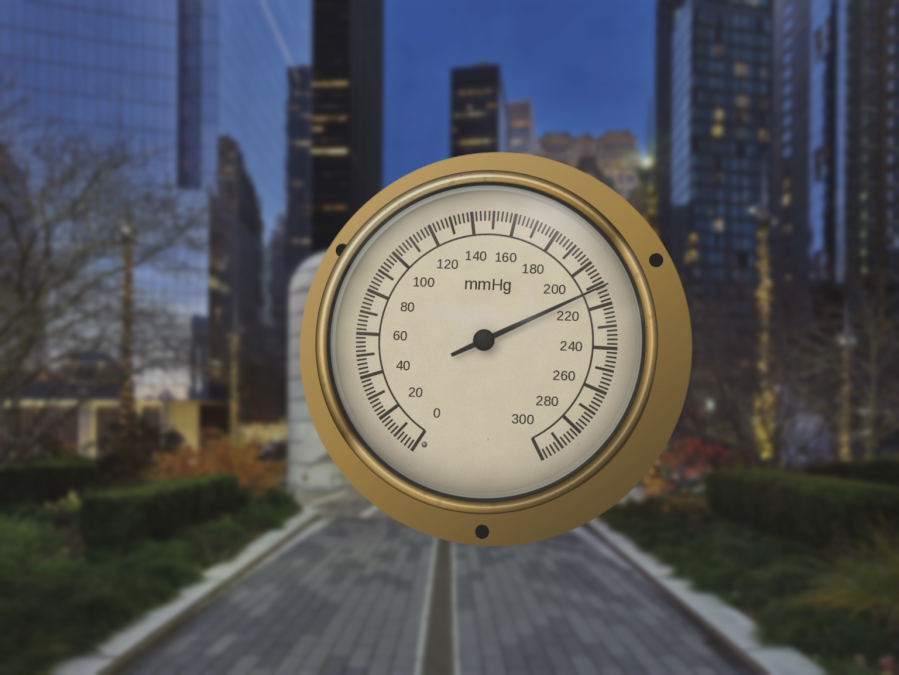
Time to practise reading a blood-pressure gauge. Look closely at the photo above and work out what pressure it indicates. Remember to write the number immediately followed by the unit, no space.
212mmHg
